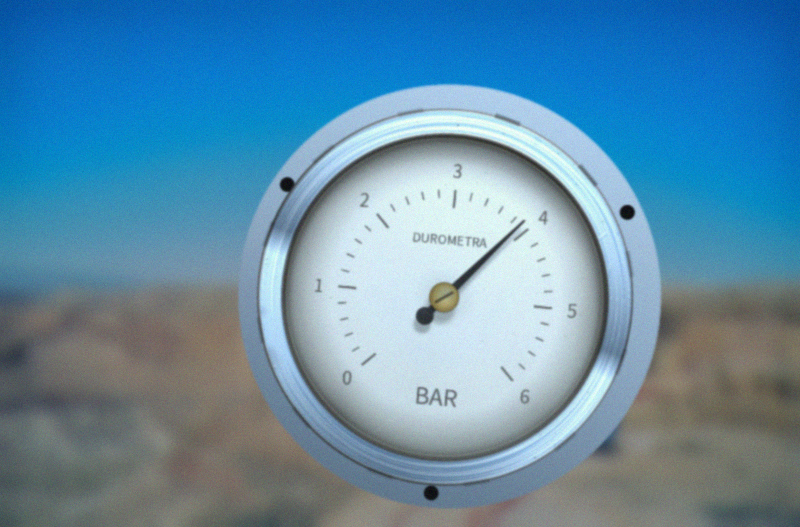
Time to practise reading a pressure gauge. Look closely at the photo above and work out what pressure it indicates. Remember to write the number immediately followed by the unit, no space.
3.9bar
